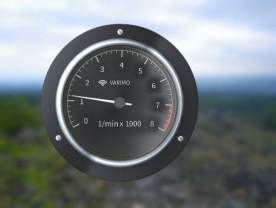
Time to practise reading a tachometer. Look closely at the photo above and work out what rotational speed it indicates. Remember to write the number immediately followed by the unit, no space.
1200rpm
